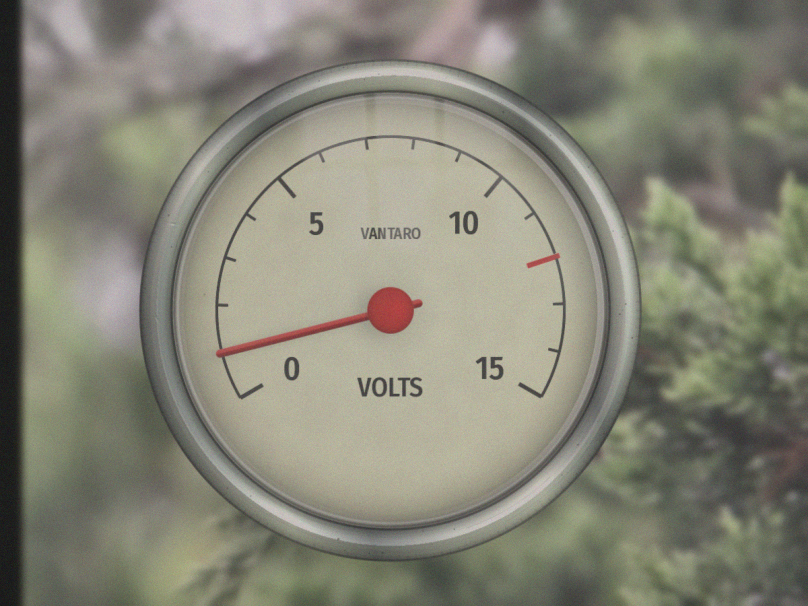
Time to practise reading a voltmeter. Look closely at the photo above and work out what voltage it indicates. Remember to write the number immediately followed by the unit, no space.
1V
